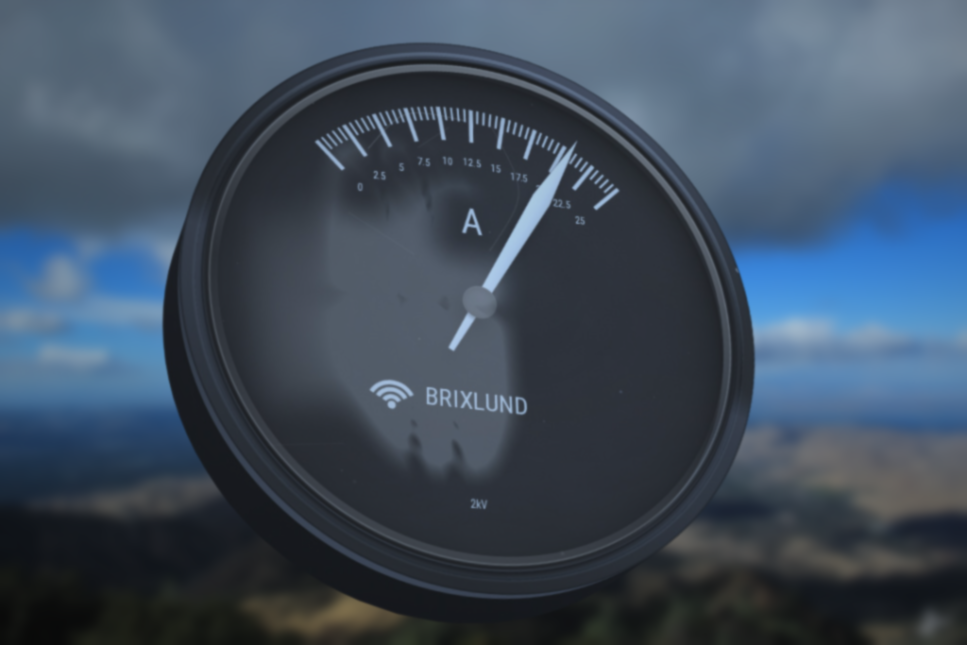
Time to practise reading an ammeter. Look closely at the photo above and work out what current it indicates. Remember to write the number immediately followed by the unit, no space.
20.5A
